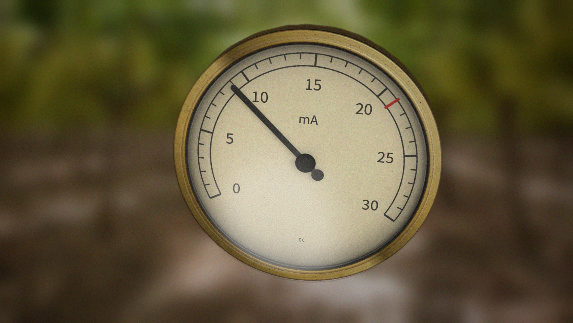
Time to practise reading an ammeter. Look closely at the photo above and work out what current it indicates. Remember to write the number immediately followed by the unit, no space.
9mA
